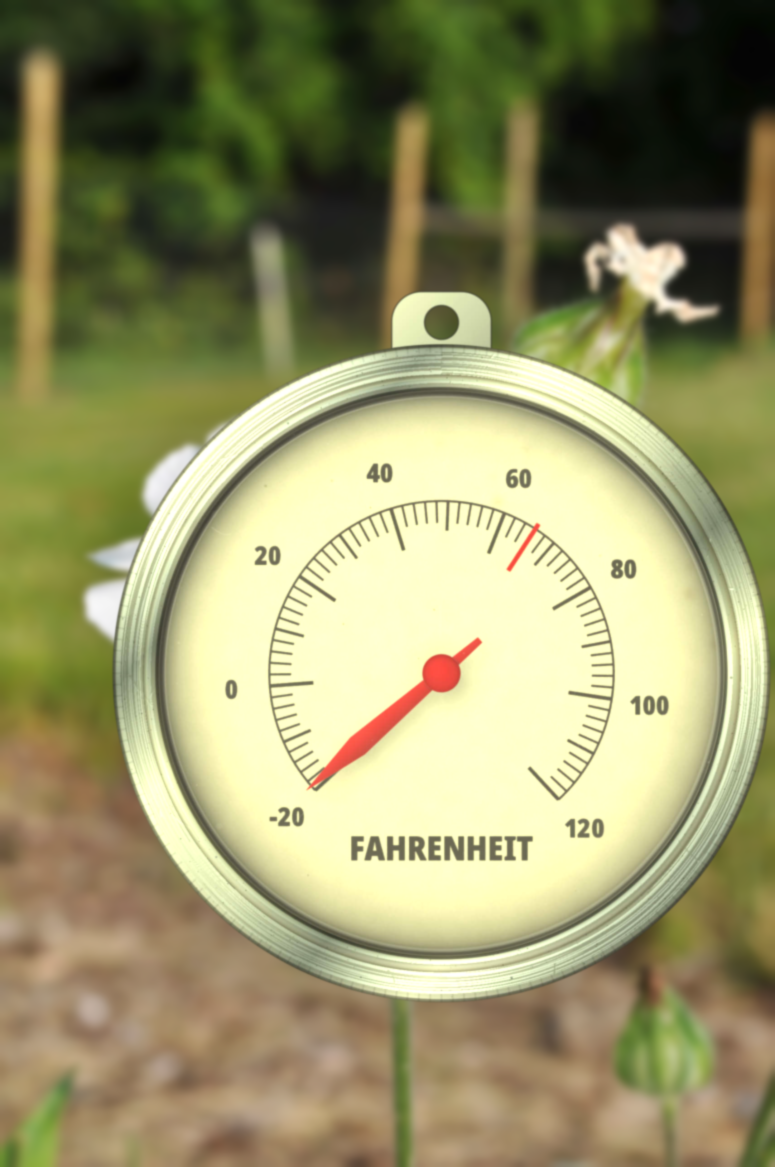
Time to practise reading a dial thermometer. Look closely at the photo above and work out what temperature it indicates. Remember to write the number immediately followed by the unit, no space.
-19°F
